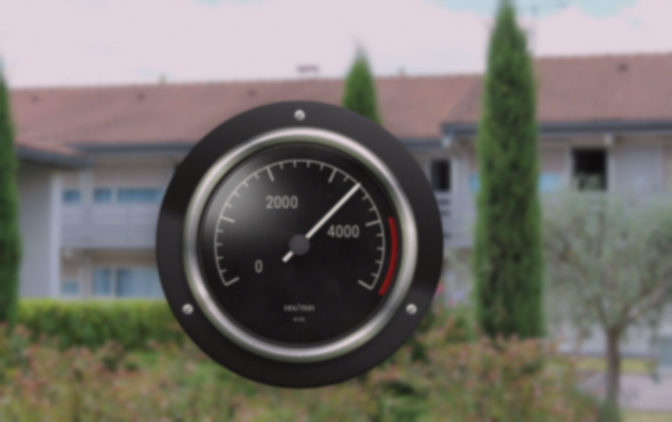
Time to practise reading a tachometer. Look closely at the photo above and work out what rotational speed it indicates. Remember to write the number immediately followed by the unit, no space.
3400rpm
